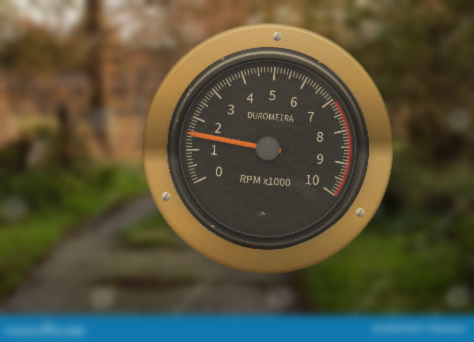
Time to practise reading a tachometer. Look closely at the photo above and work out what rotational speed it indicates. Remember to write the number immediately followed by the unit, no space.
1500rpm
